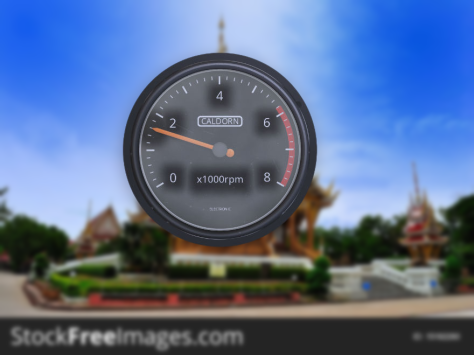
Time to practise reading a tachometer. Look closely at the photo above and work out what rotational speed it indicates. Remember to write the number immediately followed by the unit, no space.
1600rpm
